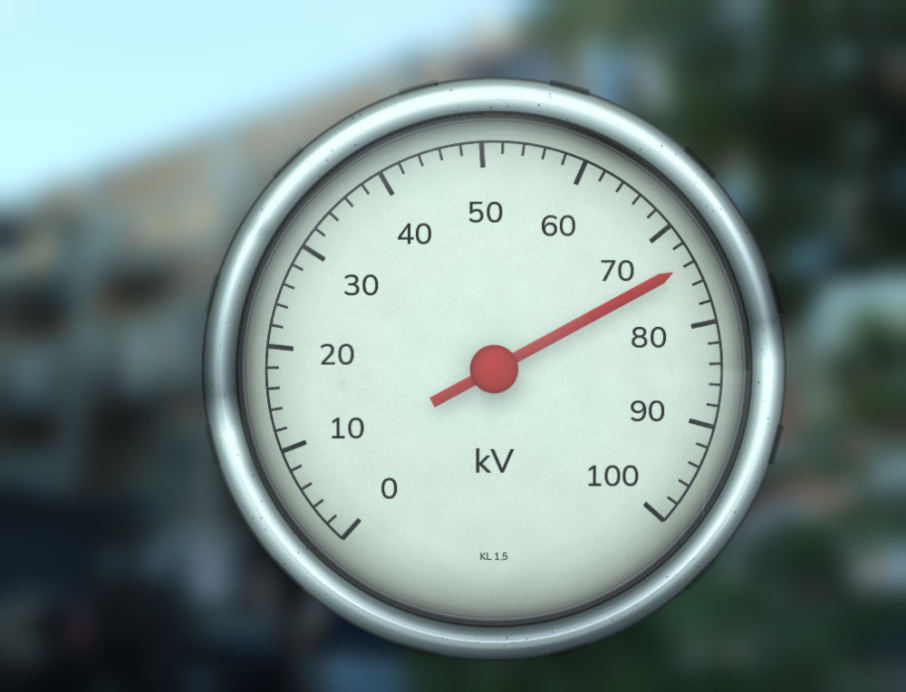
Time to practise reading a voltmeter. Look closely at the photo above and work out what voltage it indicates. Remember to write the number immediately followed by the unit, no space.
74kV
